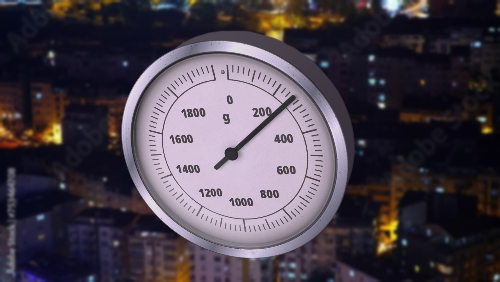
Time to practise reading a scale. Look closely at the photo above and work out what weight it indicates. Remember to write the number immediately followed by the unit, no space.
260g
